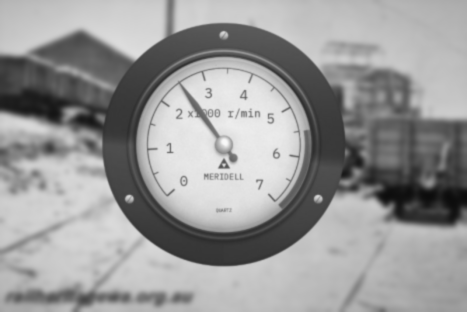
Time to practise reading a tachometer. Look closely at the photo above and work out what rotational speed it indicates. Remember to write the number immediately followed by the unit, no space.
2500rpm
